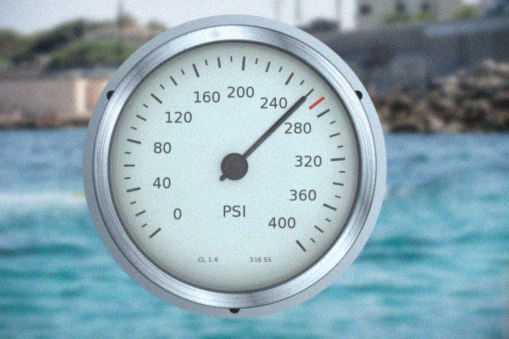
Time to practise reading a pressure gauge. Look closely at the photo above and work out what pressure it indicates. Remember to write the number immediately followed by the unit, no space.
260psi
